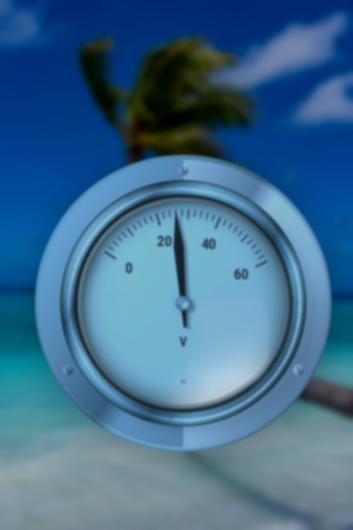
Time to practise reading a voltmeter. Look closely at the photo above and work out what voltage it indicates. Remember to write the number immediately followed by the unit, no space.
26V
